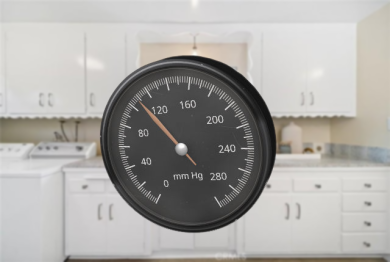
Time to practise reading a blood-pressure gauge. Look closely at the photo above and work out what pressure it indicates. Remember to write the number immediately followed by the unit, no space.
110mmHg
